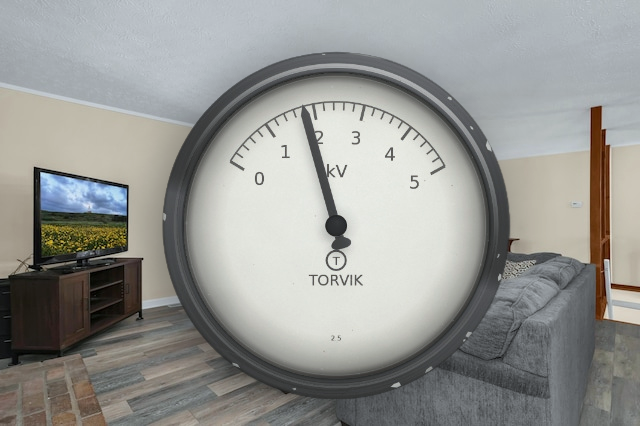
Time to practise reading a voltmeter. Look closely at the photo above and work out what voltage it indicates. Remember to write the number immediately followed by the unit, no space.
1.8kV
